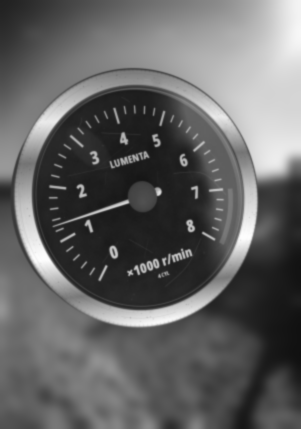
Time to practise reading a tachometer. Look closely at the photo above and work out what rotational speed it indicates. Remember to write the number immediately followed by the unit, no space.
1300rpm
